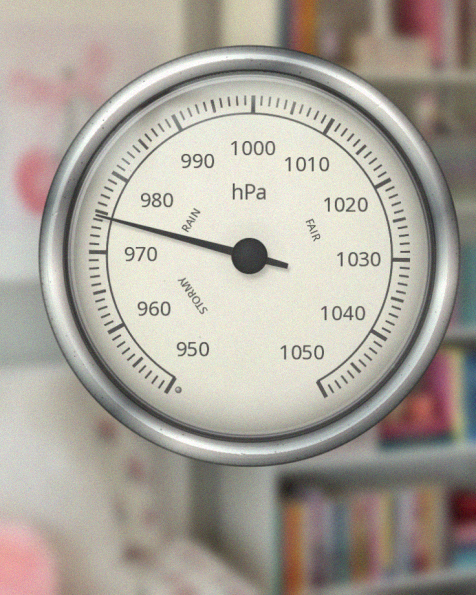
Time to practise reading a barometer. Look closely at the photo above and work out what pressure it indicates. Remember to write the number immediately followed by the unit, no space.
974.5hPa
